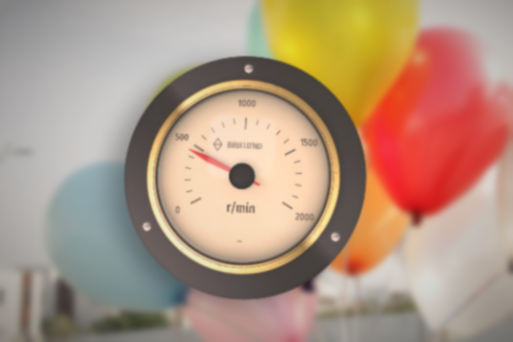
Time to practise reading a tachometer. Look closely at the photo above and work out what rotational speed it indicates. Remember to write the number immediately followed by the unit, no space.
450rpm
